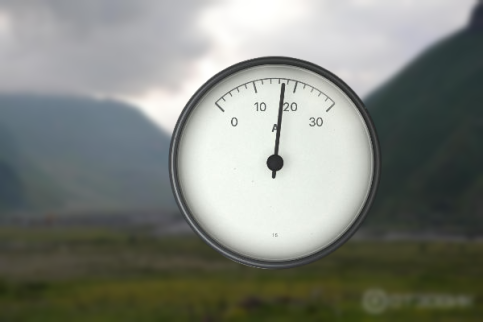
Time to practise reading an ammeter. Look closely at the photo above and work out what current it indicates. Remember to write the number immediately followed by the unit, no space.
17A
